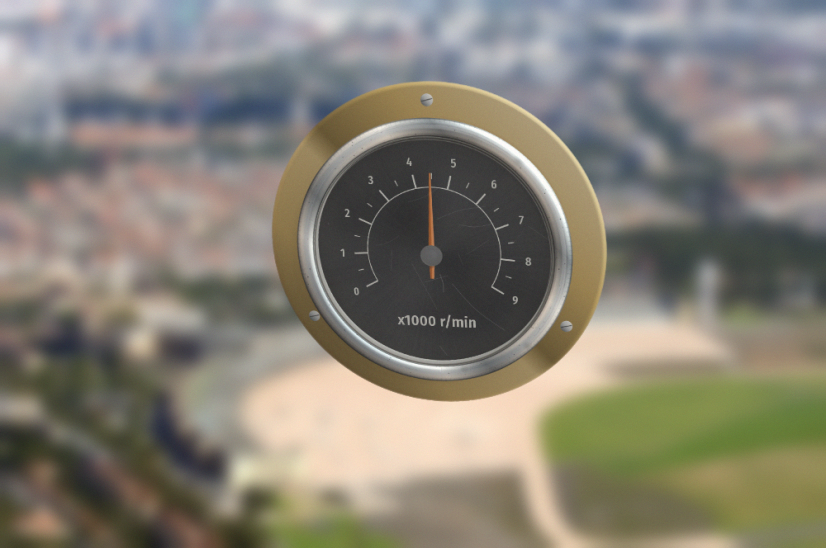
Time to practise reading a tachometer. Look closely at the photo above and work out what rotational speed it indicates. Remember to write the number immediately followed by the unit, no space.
4500rpm
